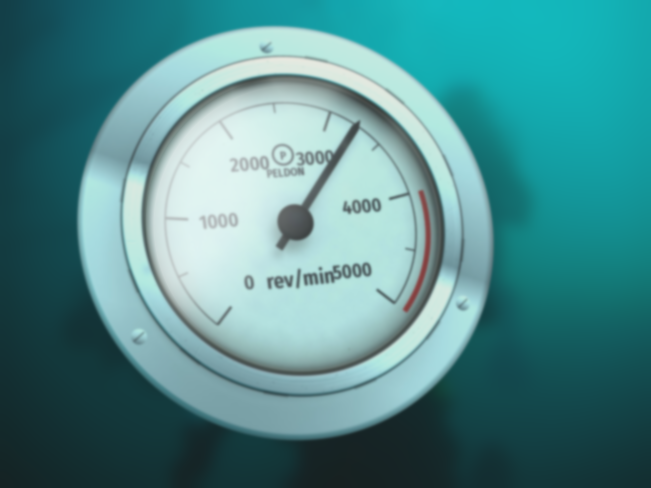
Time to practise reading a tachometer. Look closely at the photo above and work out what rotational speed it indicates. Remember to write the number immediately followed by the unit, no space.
3250rpm
